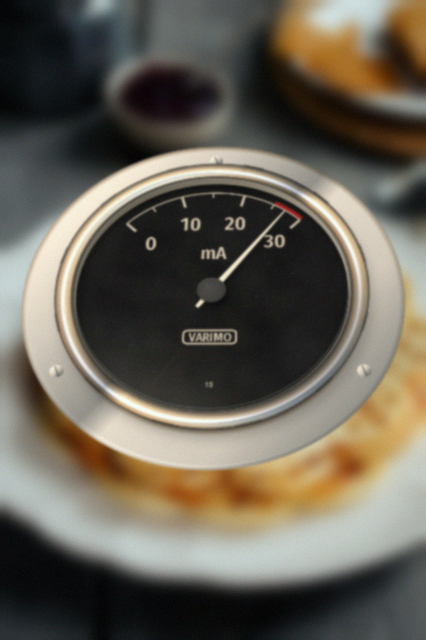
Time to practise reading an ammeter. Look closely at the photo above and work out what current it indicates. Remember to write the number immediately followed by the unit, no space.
27.5mA
